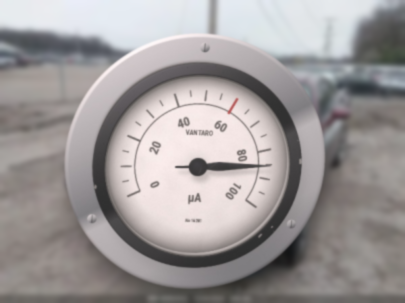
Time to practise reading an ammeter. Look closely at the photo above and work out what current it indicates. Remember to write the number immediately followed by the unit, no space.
85µA
